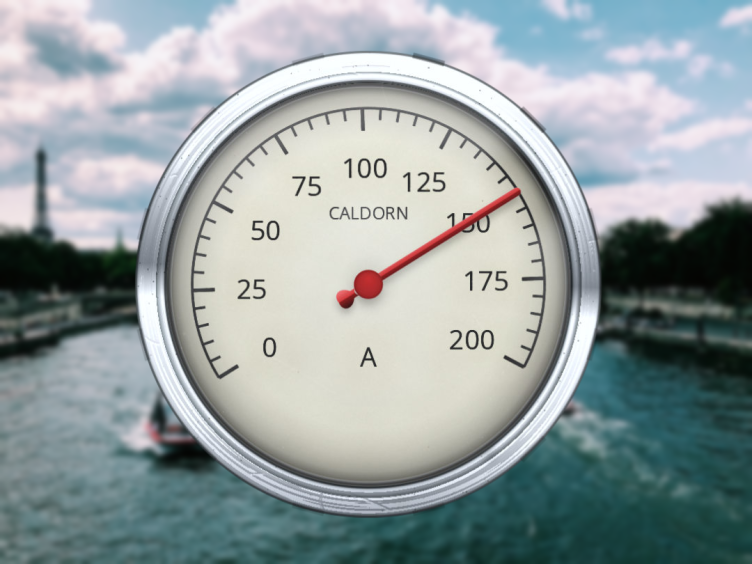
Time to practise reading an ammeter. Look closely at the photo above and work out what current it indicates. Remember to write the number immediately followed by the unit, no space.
150A
